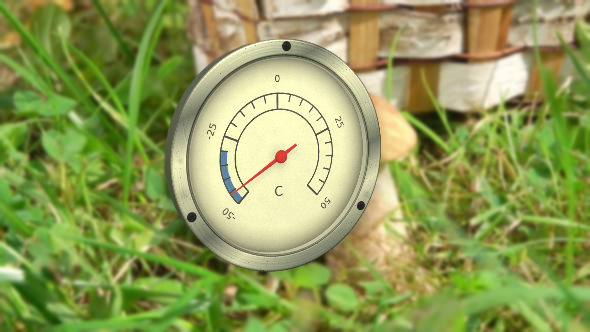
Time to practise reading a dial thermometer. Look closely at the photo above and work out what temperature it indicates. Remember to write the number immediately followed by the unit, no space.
-45°C
